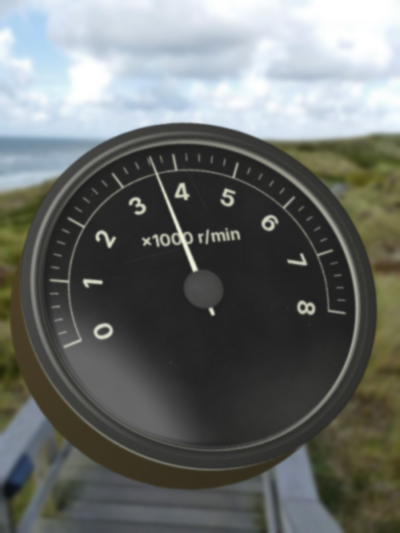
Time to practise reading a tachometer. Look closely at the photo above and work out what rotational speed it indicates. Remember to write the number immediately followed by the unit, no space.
3600rpm
